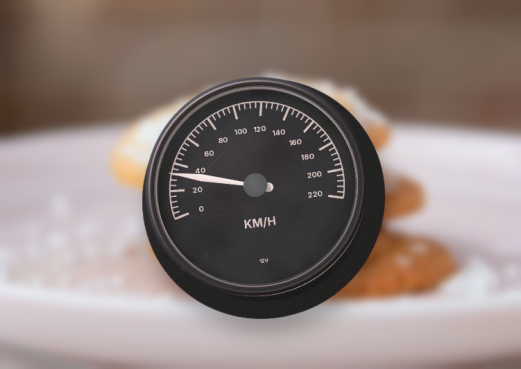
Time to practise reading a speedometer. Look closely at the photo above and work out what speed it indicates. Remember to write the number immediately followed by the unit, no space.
32km/h
